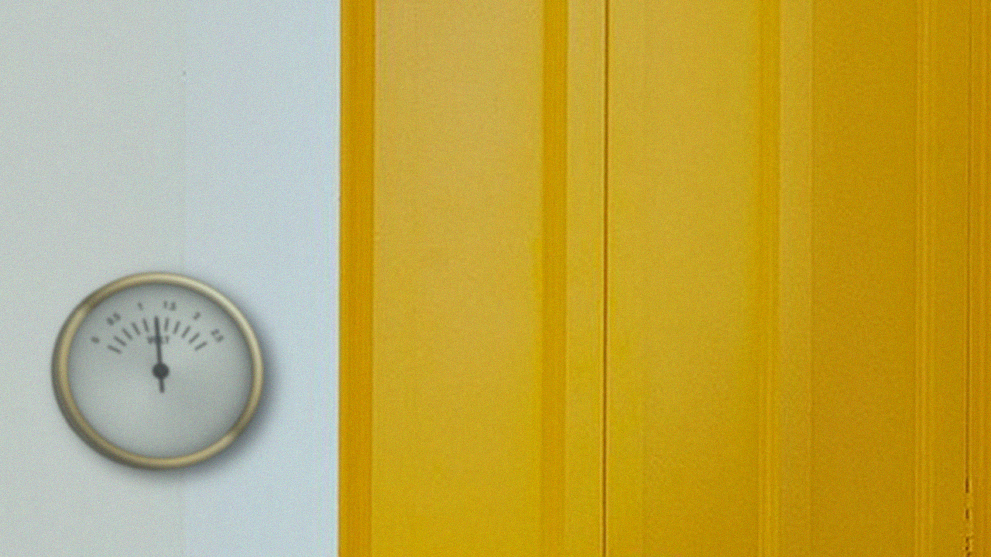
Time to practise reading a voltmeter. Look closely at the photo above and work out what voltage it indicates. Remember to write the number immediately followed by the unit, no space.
1.25V
